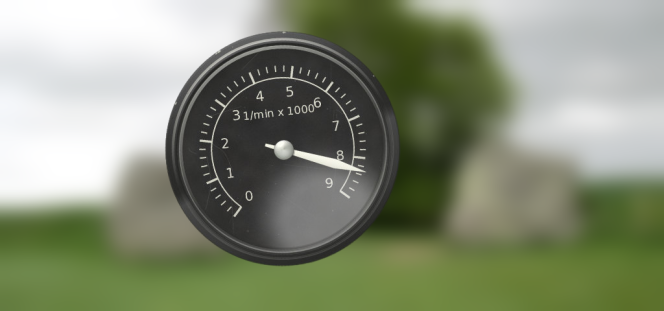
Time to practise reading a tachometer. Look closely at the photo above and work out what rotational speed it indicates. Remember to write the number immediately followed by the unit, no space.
8300rpm
